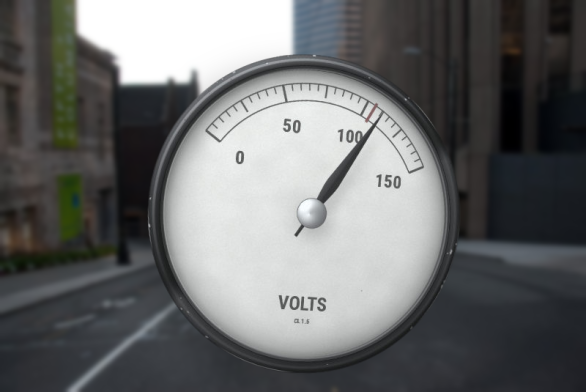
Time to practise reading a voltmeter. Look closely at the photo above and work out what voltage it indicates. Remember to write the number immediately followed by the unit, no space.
110V
